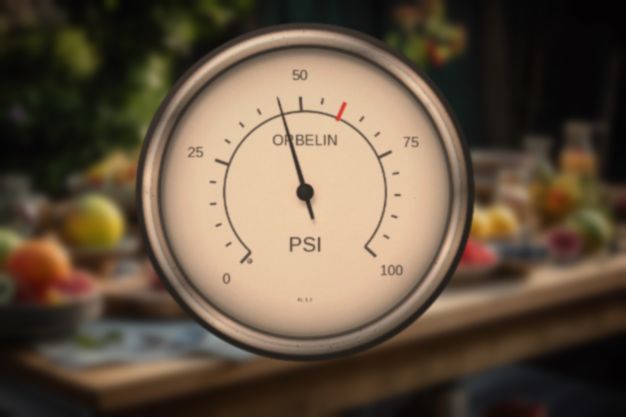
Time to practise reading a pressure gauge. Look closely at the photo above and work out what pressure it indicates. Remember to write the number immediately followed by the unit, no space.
45psi
